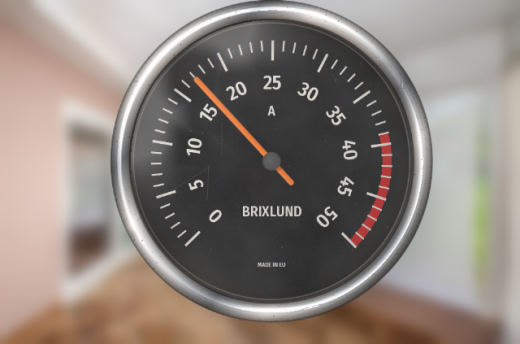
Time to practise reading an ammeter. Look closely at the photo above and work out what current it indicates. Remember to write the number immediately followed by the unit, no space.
17A
